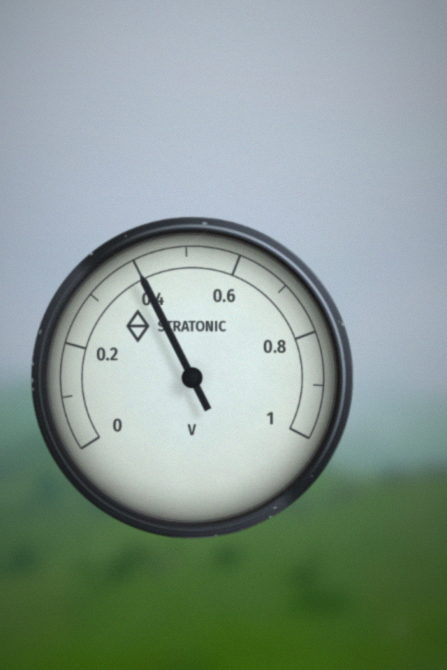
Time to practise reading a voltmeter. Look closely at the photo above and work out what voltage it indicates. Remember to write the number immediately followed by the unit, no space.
0.4V
